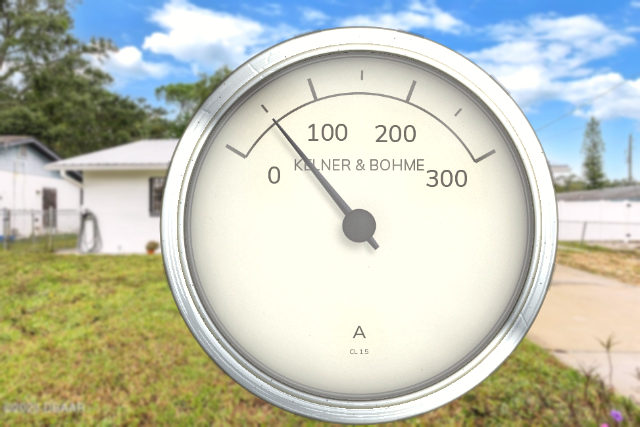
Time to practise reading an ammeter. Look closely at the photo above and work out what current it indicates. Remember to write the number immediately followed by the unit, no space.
50A
